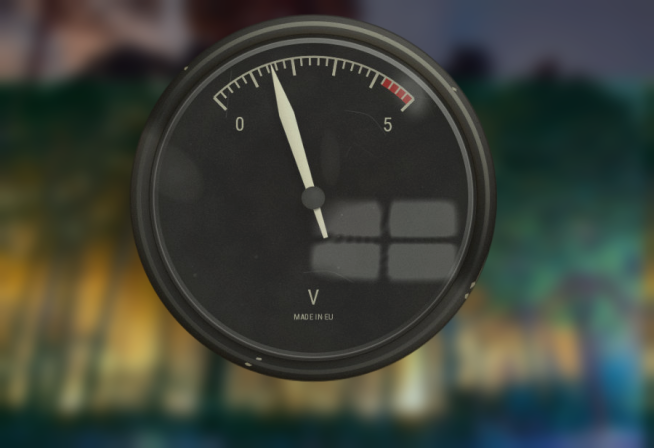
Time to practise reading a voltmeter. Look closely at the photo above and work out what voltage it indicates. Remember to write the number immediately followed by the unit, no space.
1.5V
